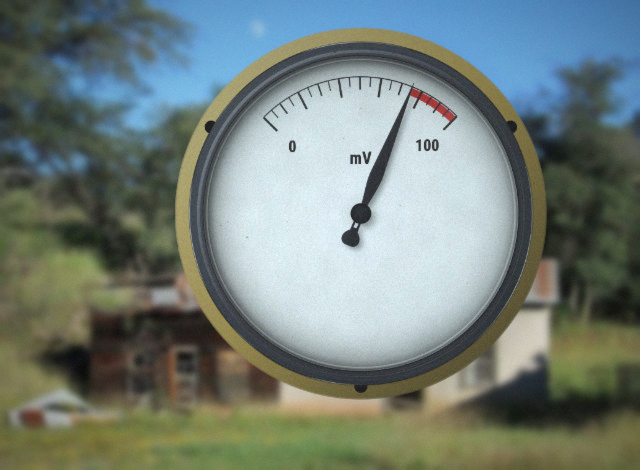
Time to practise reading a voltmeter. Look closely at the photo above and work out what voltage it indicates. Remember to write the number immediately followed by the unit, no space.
75mV
